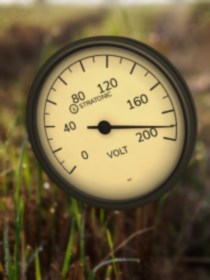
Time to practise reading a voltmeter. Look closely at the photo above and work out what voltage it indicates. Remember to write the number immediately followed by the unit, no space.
190V
